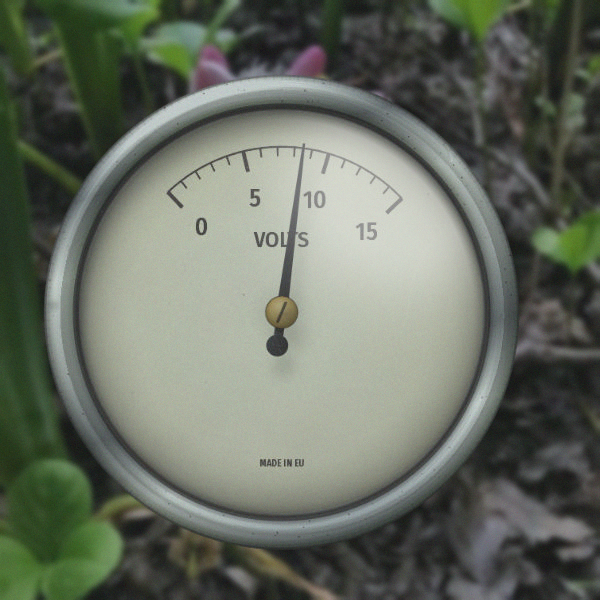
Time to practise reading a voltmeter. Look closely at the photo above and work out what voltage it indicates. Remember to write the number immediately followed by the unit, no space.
8.5V
